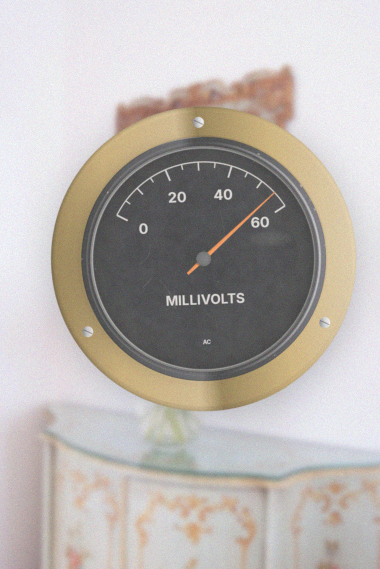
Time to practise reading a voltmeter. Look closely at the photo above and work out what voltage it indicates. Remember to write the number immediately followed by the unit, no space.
55mV
